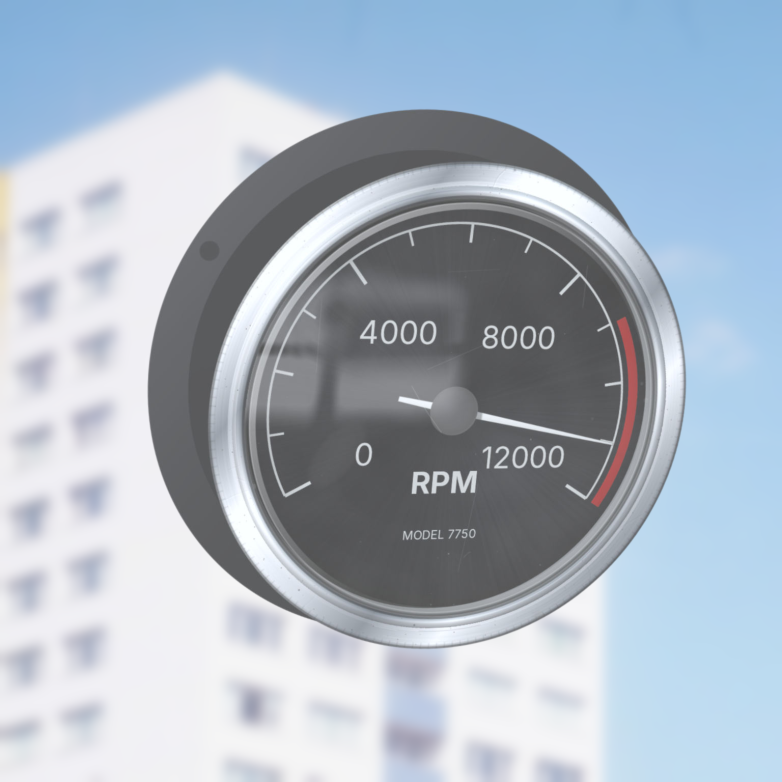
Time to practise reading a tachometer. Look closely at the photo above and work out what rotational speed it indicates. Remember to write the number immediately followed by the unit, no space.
11000rpm
